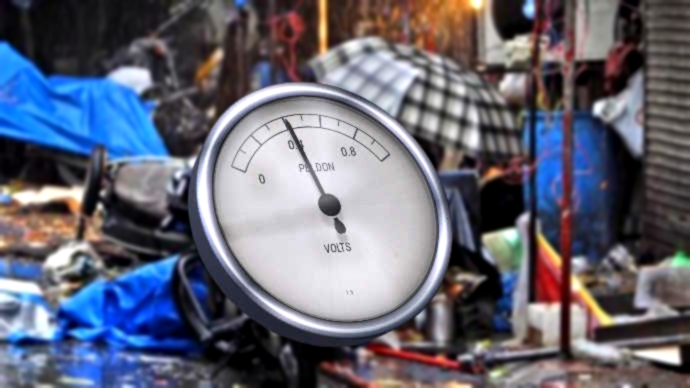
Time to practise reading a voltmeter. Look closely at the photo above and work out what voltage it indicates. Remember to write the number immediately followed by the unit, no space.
0.4V
